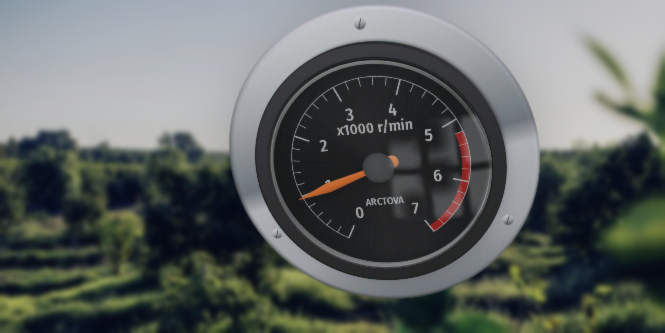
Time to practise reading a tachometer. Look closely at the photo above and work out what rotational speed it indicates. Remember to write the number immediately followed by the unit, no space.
1000rpm
